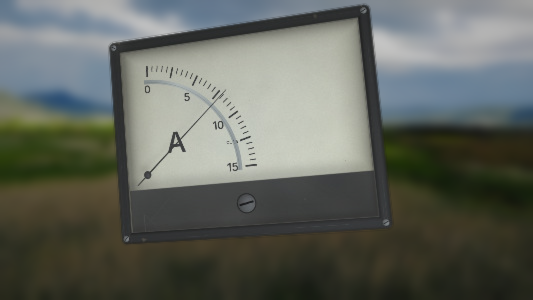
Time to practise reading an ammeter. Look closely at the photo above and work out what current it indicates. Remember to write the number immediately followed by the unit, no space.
8A
